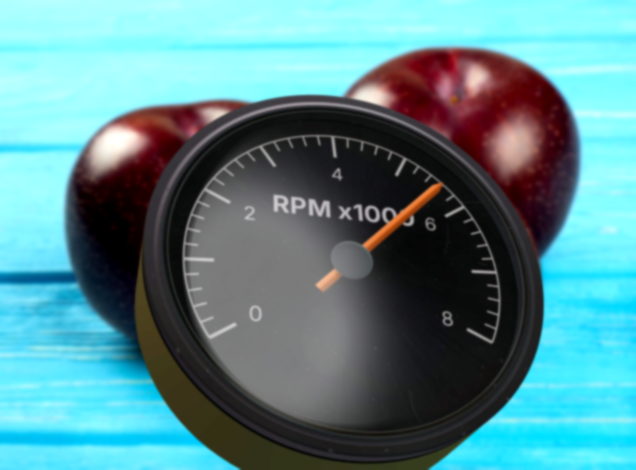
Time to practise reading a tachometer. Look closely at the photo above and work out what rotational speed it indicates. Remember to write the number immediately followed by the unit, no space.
5600rpm
